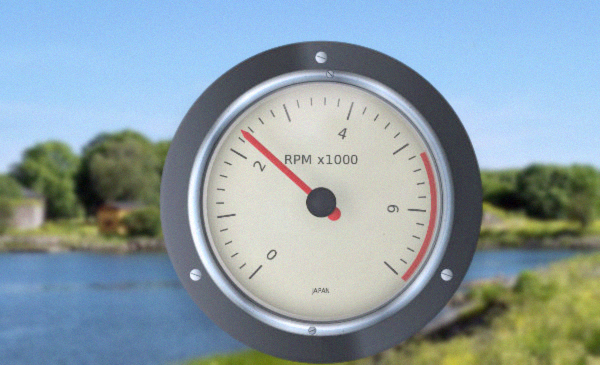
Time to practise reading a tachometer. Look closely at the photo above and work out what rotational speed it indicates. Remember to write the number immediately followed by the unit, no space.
2300rpm
